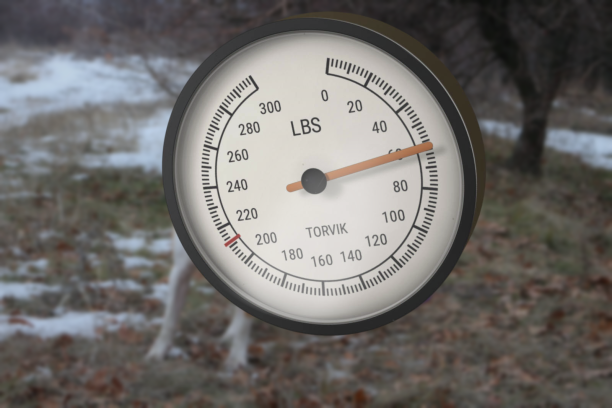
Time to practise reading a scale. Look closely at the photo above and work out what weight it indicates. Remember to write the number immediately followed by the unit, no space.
60lb
